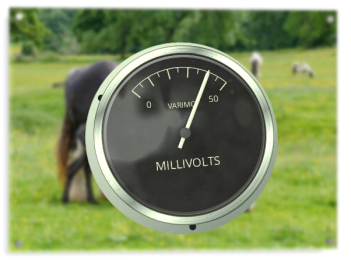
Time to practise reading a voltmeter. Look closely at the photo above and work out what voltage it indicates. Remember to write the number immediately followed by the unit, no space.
40mV
